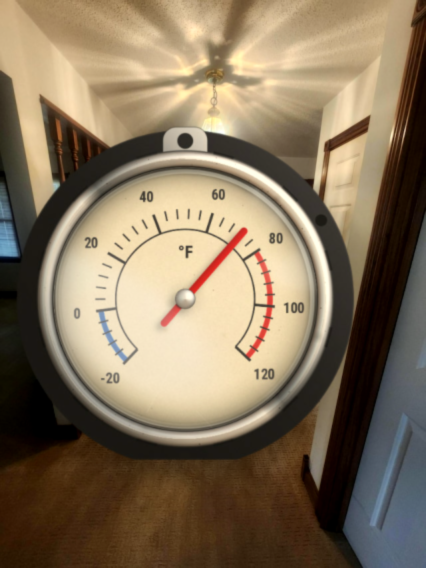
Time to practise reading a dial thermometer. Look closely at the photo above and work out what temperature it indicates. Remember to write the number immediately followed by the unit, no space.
72°F
